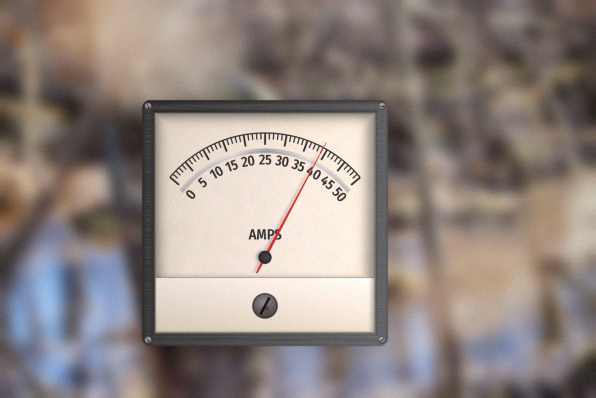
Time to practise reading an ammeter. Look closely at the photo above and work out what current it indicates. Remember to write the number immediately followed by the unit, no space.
39A
